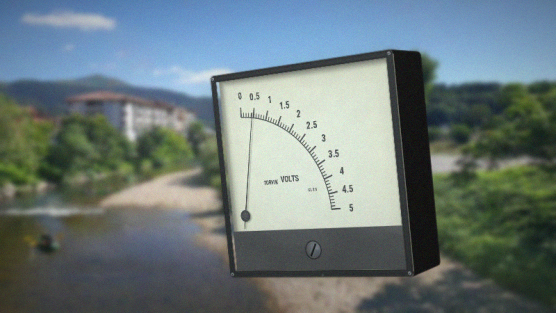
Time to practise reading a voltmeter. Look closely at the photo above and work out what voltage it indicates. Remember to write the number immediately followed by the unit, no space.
0.5V
